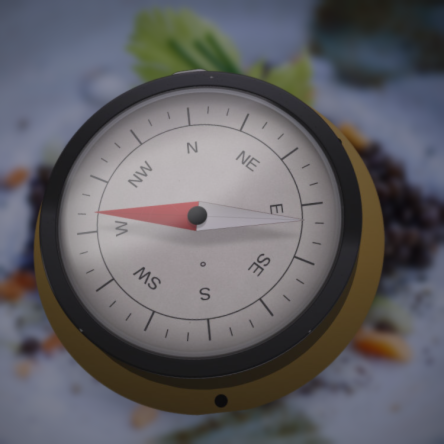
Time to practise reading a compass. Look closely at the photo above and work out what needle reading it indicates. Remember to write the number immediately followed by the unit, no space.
280°
